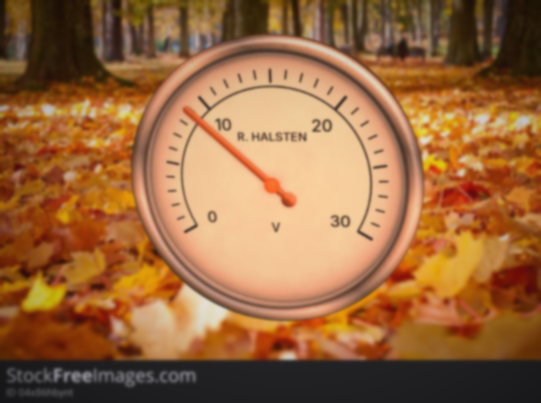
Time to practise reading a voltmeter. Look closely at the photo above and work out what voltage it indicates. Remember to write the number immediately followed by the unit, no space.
9V
